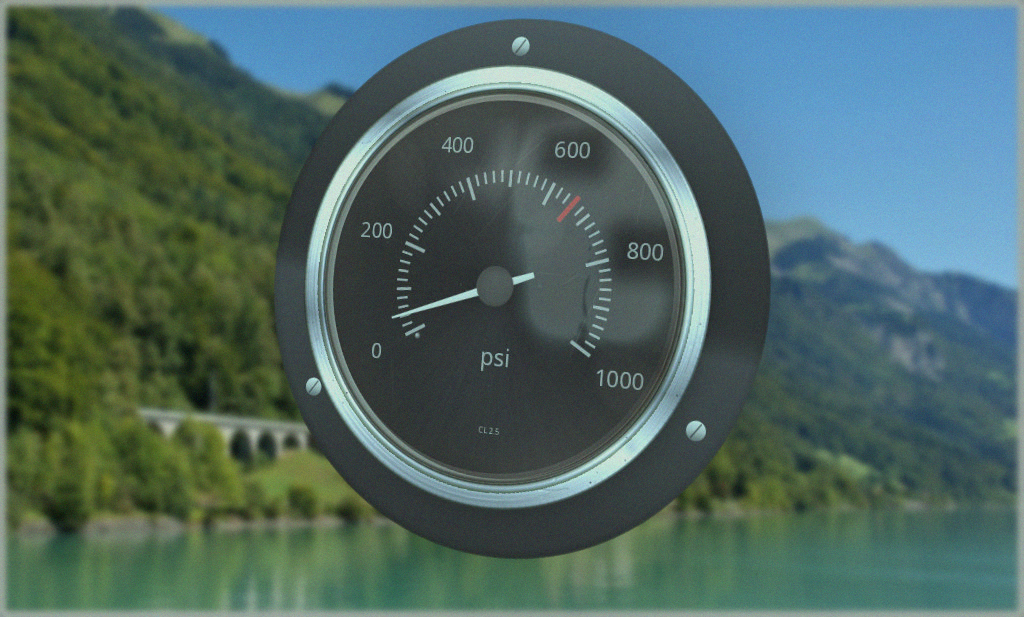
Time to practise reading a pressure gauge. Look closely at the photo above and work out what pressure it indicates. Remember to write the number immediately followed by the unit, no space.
40psi
